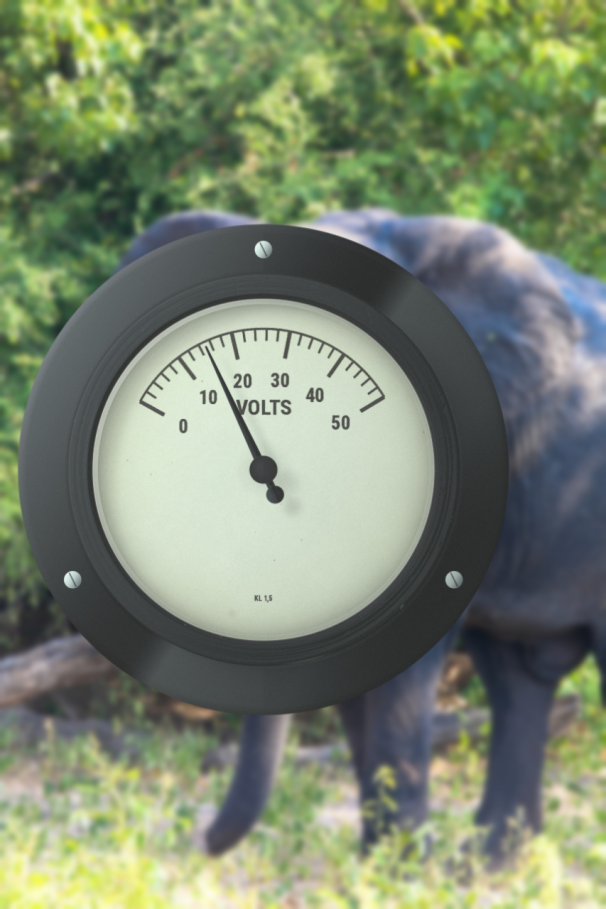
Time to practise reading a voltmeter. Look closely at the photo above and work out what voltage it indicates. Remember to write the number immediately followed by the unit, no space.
15V
